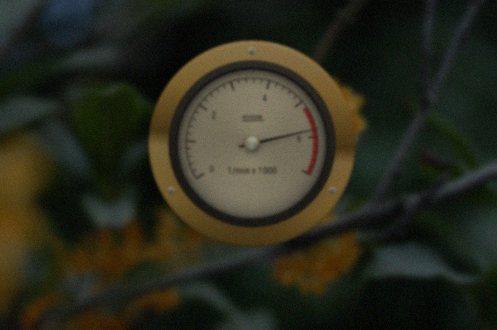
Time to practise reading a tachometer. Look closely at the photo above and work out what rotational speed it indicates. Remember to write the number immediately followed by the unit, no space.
5800rpm
